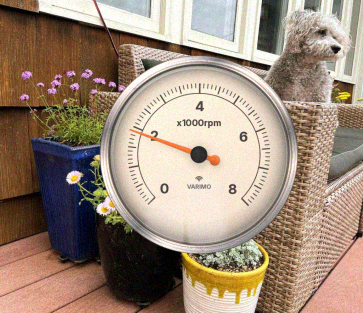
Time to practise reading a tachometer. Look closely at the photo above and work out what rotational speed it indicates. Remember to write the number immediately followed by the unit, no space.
1900rpm
